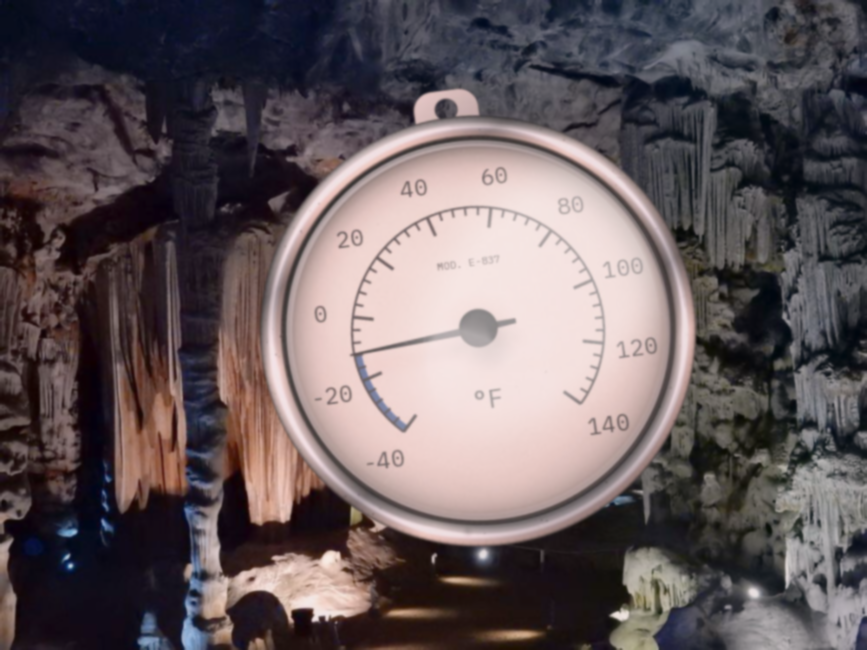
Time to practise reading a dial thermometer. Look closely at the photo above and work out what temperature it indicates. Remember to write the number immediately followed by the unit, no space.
-12°F
